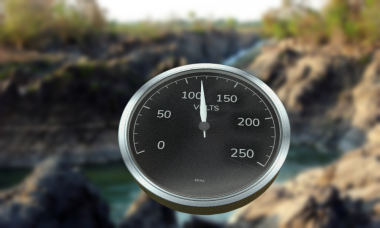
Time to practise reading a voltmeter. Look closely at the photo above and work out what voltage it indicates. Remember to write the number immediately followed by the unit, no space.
115V
